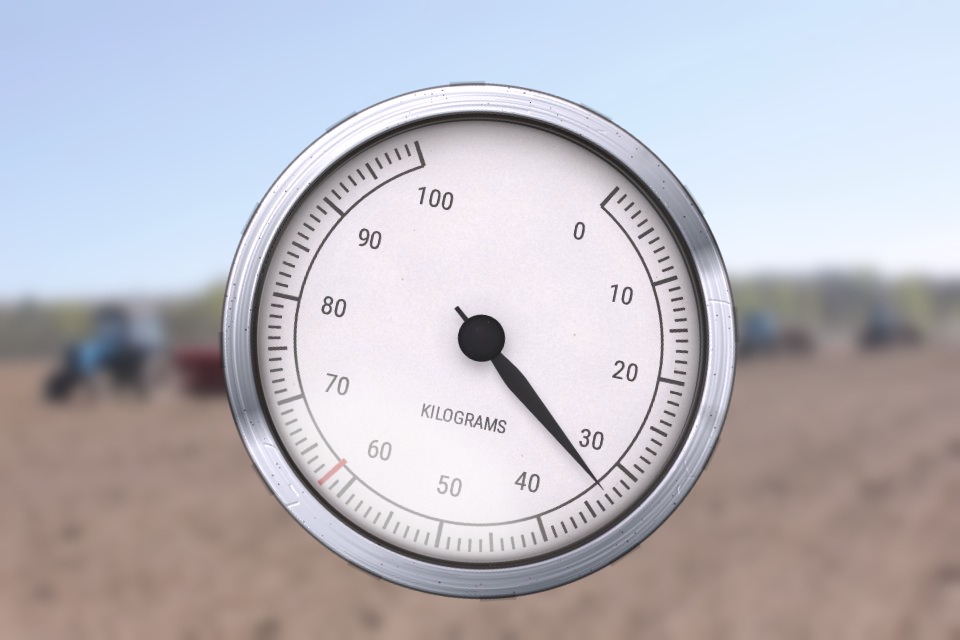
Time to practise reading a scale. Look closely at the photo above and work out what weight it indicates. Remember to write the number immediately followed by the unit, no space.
33kg
